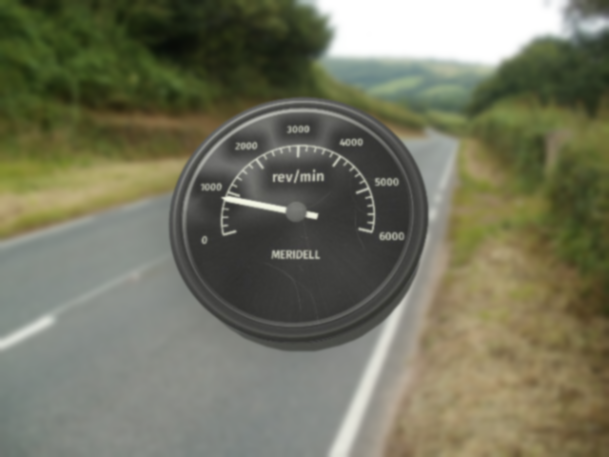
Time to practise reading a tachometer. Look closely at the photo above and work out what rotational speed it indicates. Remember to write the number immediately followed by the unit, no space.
800rpm
